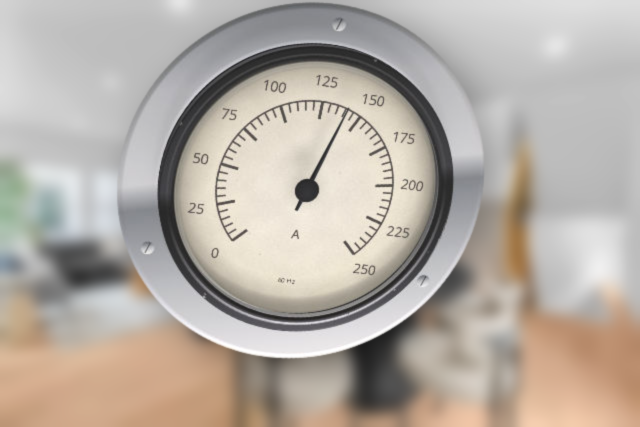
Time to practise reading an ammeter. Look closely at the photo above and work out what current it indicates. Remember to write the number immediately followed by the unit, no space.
140A
